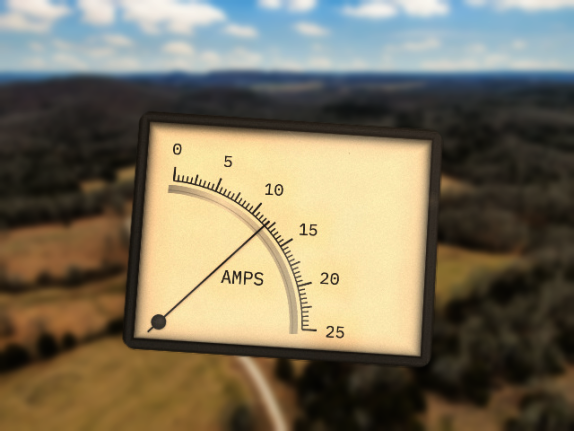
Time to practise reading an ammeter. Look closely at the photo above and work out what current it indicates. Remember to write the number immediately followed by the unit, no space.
12A
